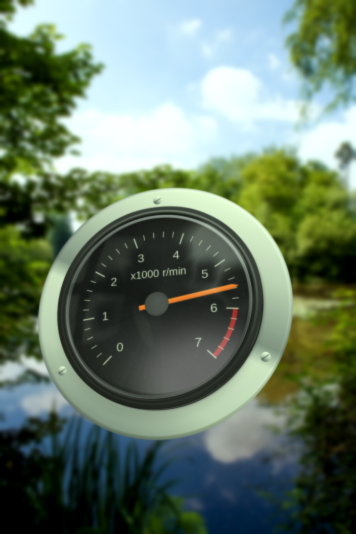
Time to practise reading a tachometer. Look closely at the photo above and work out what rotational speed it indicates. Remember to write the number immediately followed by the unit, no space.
5600rpm
